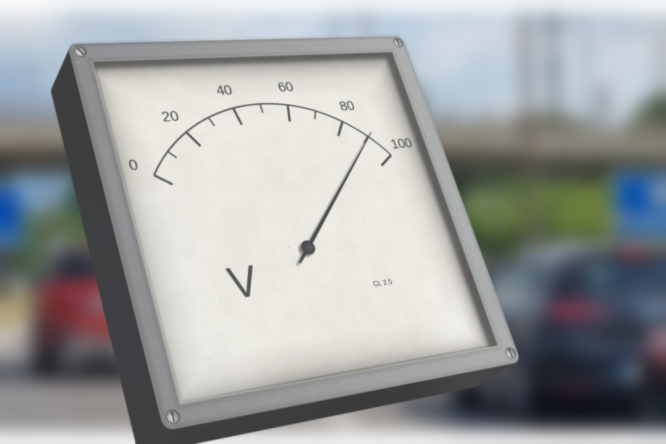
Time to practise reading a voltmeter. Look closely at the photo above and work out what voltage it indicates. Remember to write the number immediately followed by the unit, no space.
90V
